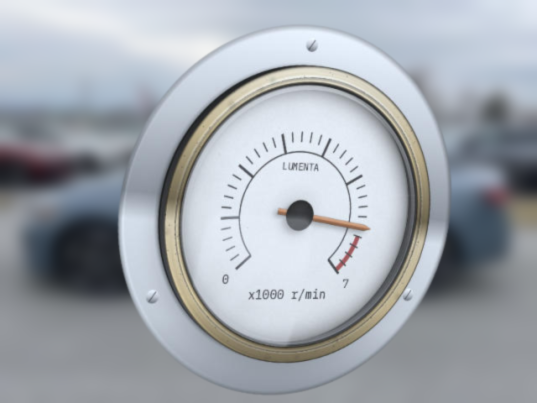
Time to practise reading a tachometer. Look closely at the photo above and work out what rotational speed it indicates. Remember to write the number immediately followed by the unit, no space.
6000rpm
